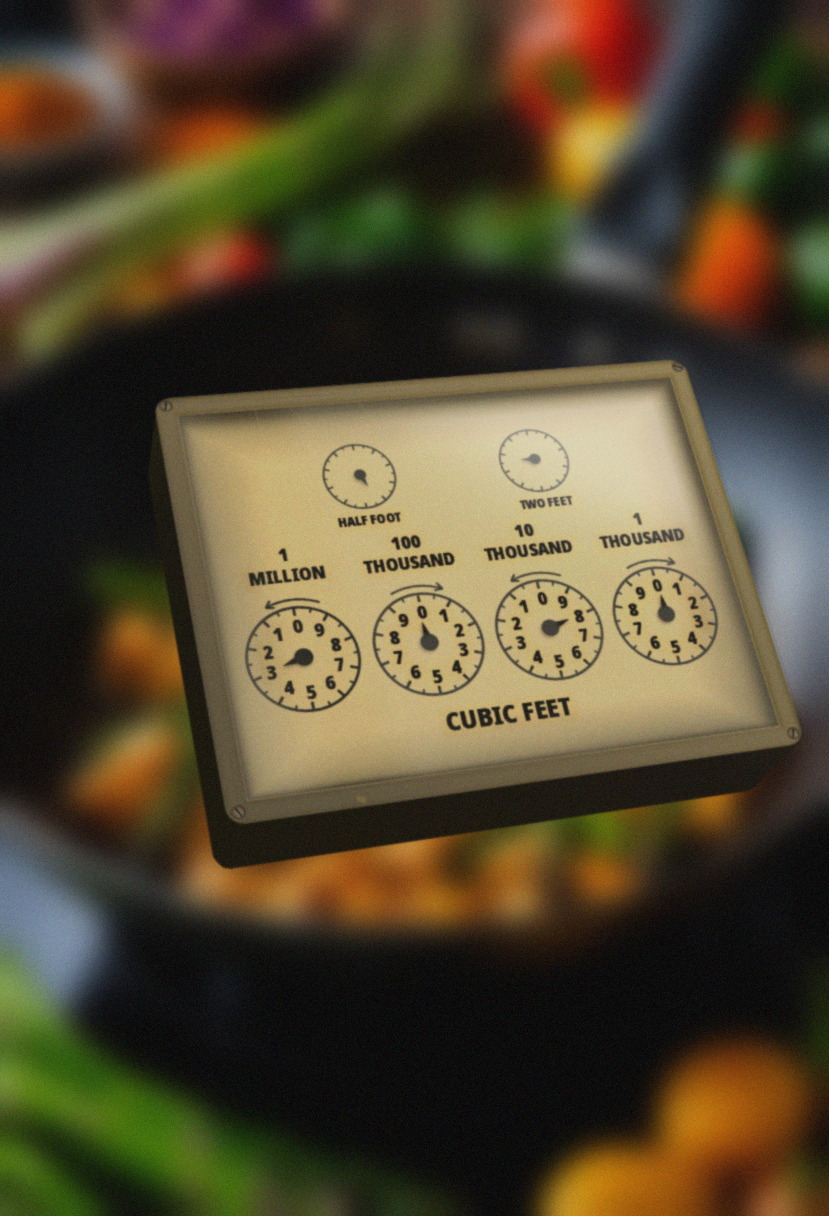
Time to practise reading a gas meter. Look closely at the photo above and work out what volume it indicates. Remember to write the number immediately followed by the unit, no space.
298000ft³
